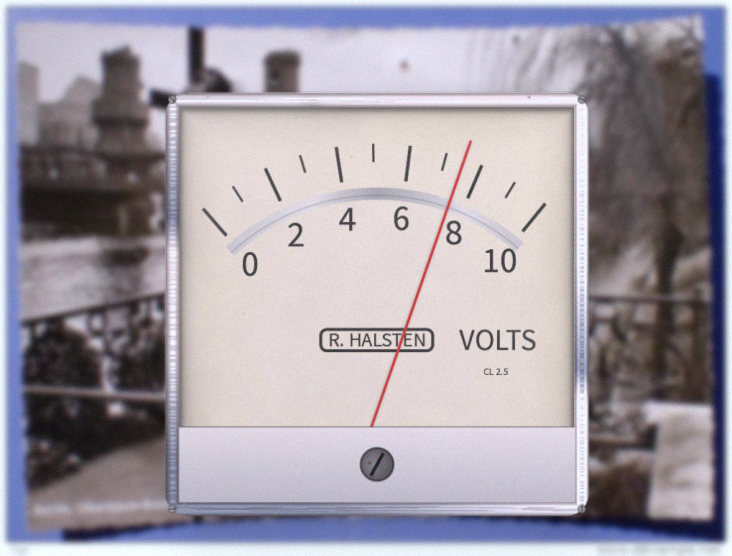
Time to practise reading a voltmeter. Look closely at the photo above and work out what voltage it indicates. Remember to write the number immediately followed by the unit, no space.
7.5V
